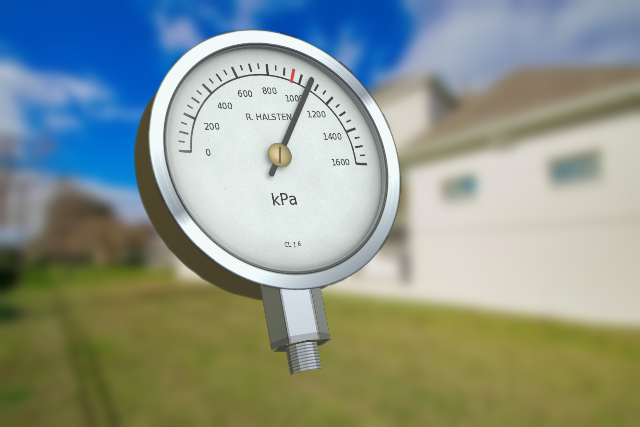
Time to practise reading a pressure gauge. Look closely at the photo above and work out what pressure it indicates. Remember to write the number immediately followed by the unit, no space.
1050kPa
